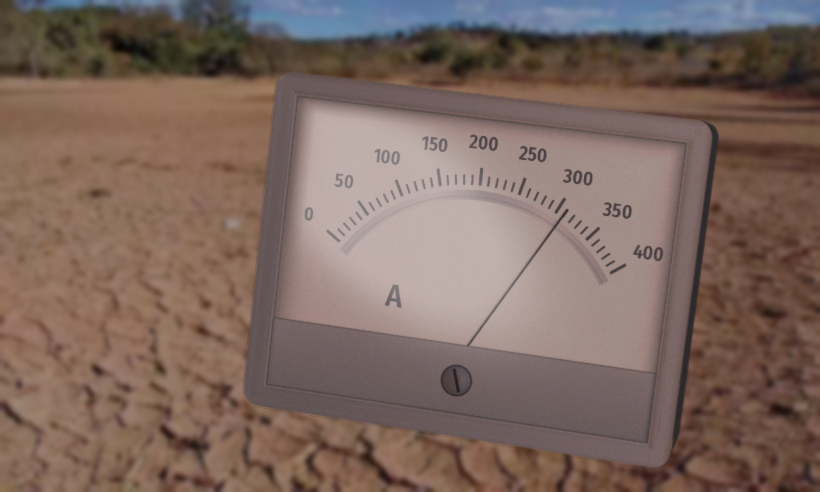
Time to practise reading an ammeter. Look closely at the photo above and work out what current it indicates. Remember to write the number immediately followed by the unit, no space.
310A
